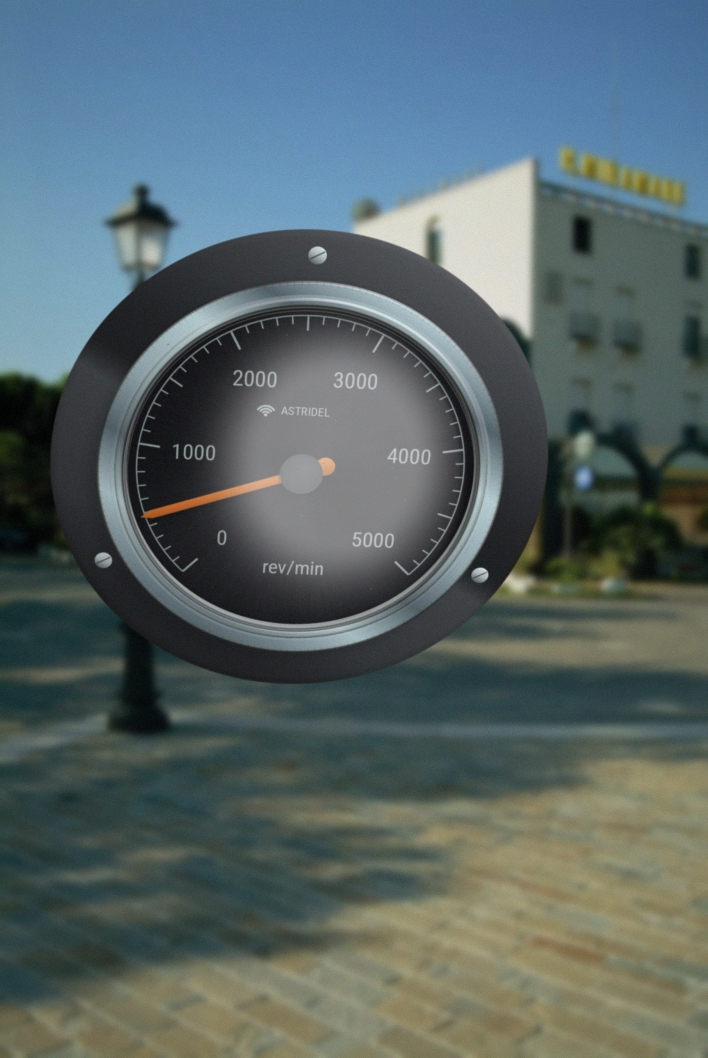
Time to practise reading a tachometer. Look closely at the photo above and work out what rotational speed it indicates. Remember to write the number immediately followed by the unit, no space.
500rpm
